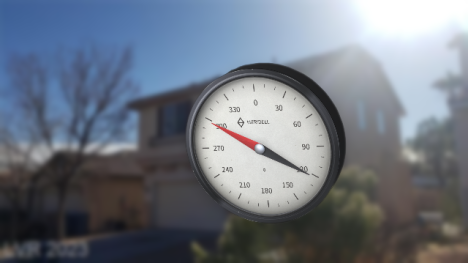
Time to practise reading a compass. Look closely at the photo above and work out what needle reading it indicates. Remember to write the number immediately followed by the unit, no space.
300°
